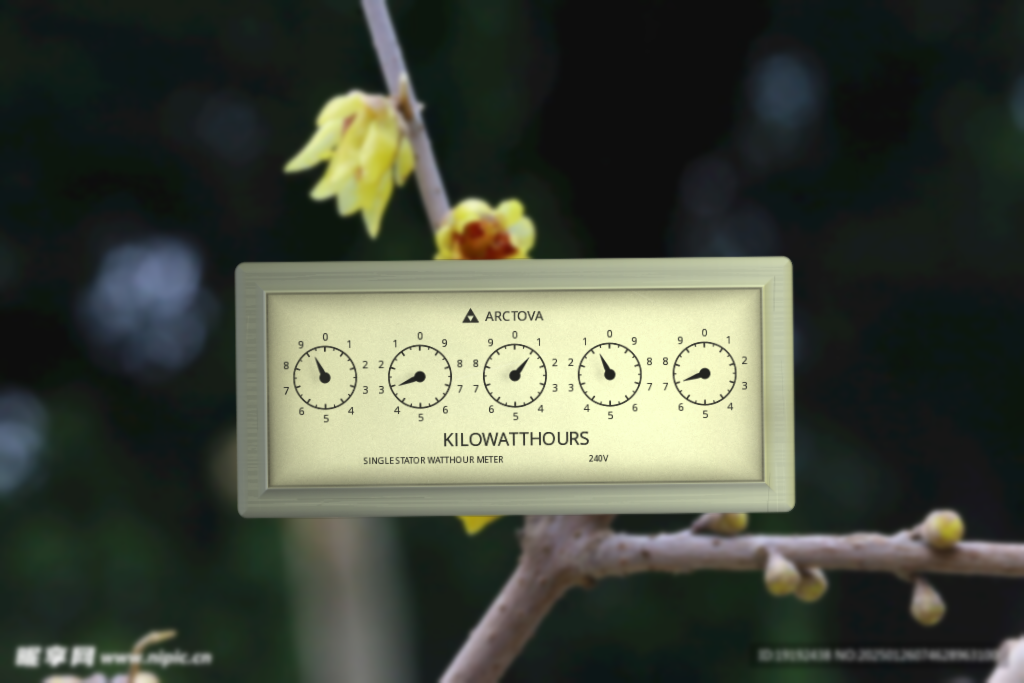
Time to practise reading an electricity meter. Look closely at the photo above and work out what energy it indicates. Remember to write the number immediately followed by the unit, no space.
93107kWh
